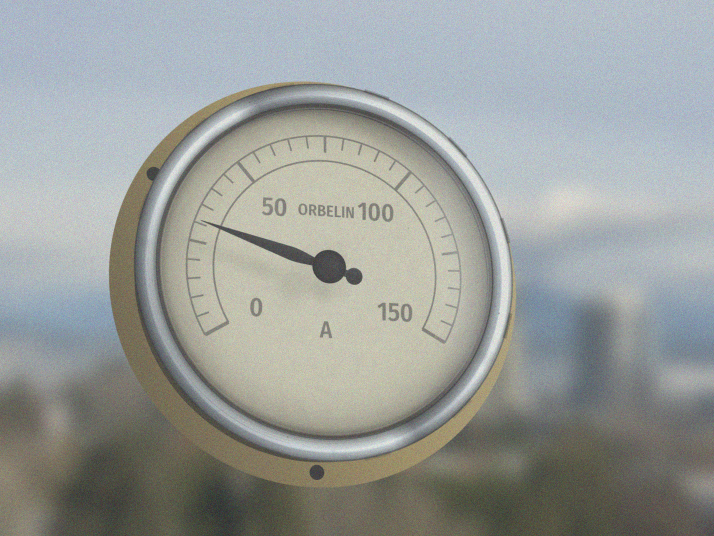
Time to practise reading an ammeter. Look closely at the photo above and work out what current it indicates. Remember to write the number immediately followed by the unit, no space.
30A
